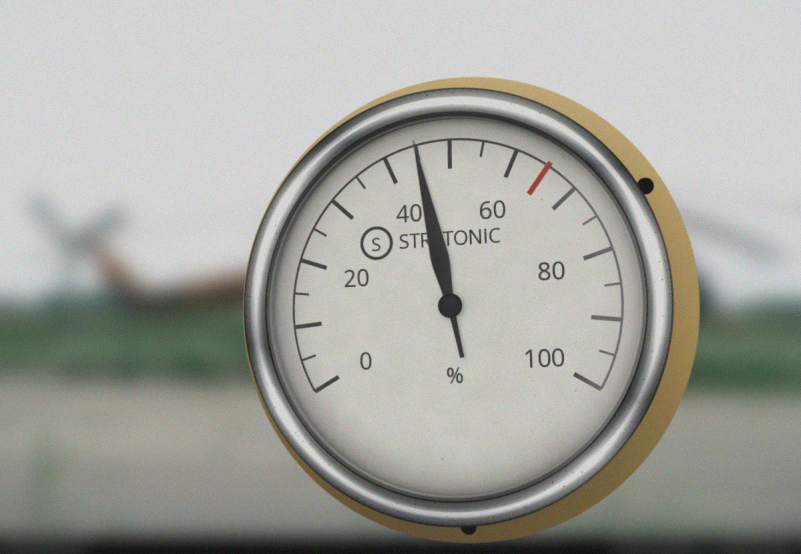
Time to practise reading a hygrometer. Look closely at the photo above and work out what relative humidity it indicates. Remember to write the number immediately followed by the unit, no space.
45%
